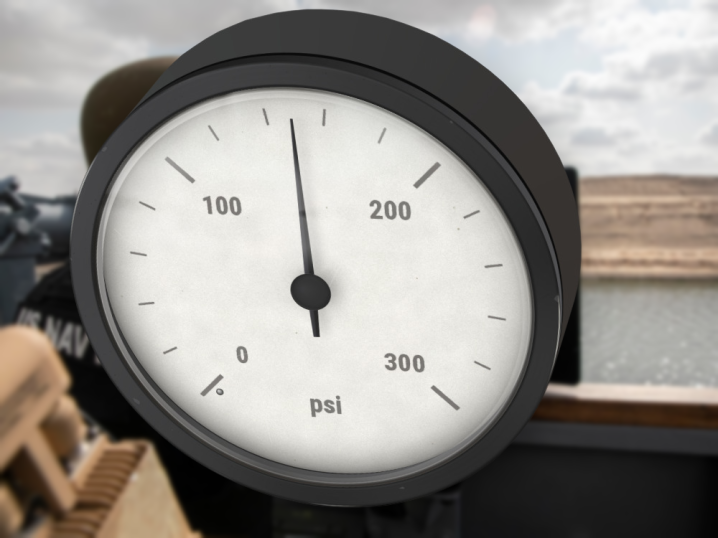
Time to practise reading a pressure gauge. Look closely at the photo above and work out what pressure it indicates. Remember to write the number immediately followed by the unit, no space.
150psi
